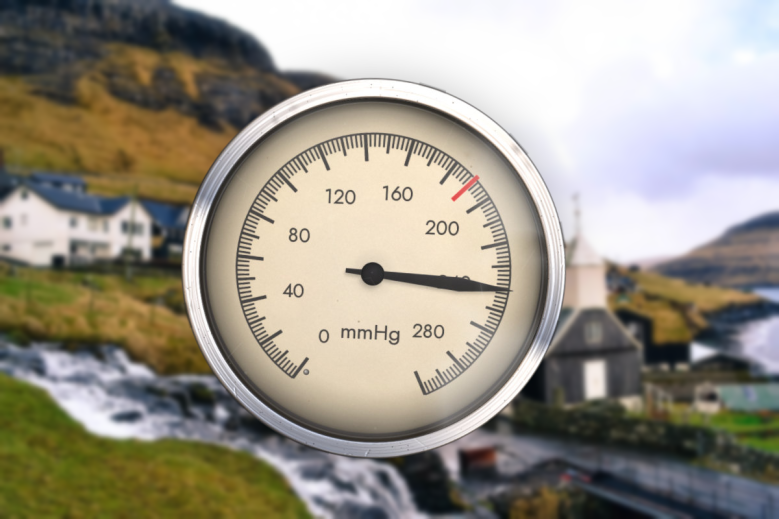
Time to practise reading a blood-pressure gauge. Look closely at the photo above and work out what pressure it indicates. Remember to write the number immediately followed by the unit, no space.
240mmHg
